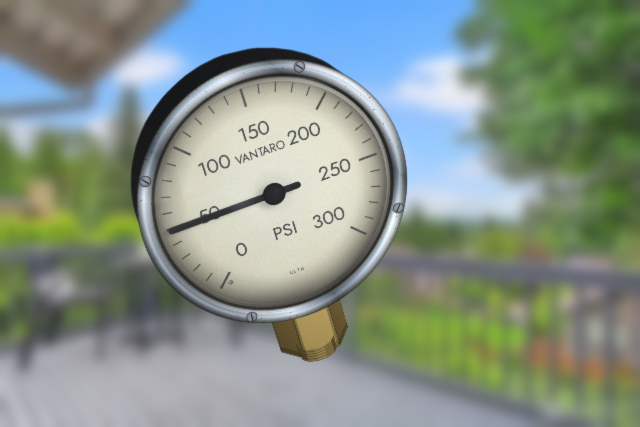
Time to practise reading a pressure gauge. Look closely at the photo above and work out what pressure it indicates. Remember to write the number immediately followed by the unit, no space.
50psi
